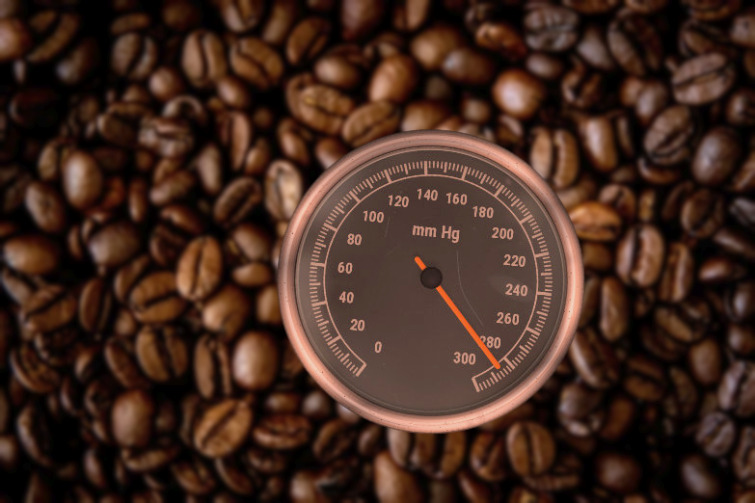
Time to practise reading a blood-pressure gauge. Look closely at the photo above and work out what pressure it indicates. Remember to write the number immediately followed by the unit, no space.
286mmHg
